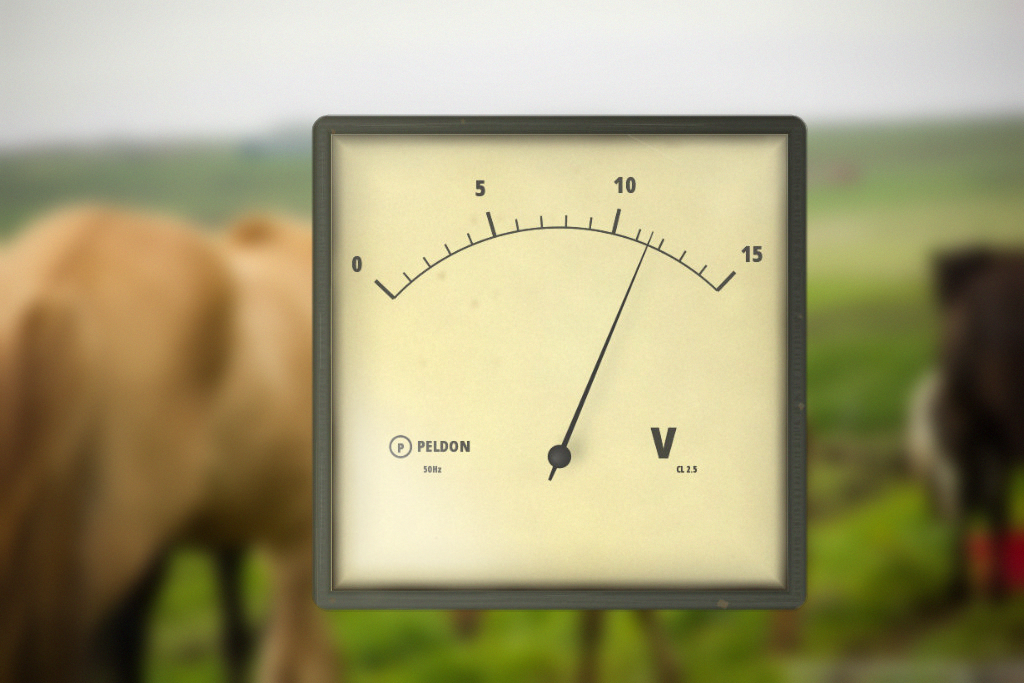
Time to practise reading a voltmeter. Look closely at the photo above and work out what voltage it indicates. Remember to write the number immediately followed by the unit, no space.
11.5V
